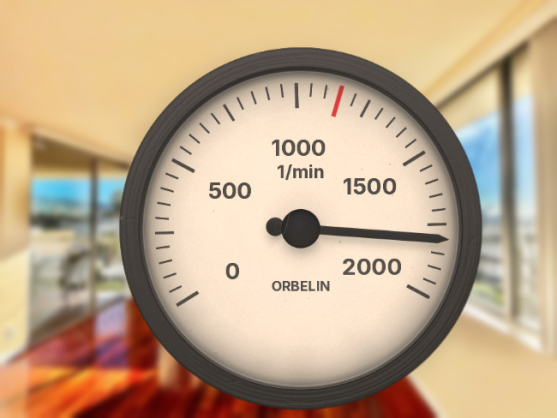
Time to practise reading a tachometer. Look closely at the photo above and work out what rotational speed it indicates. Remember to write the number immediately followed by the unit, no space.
1800rpm
